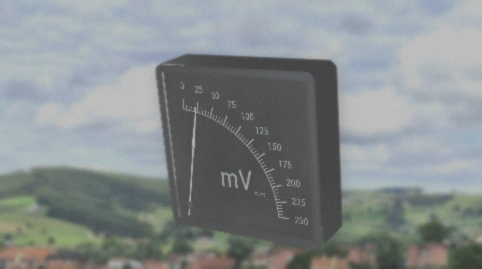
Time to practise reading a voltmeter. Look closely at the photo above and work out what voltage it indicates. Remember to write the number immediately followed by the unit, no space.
25mV
